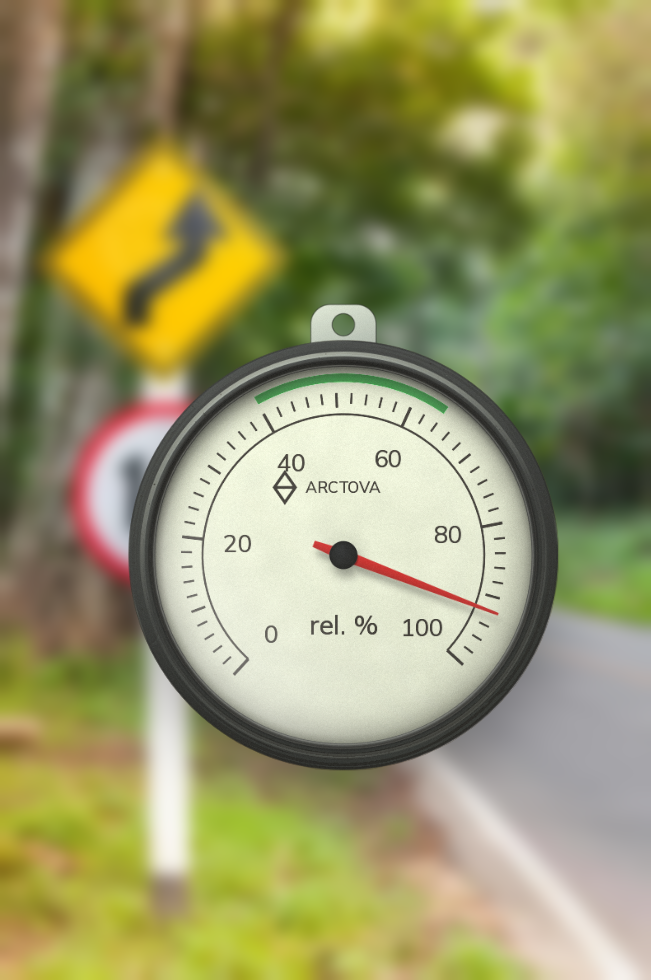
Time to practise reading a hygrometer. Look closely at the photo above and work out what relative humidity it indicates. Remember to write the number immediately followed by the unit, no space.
92%
